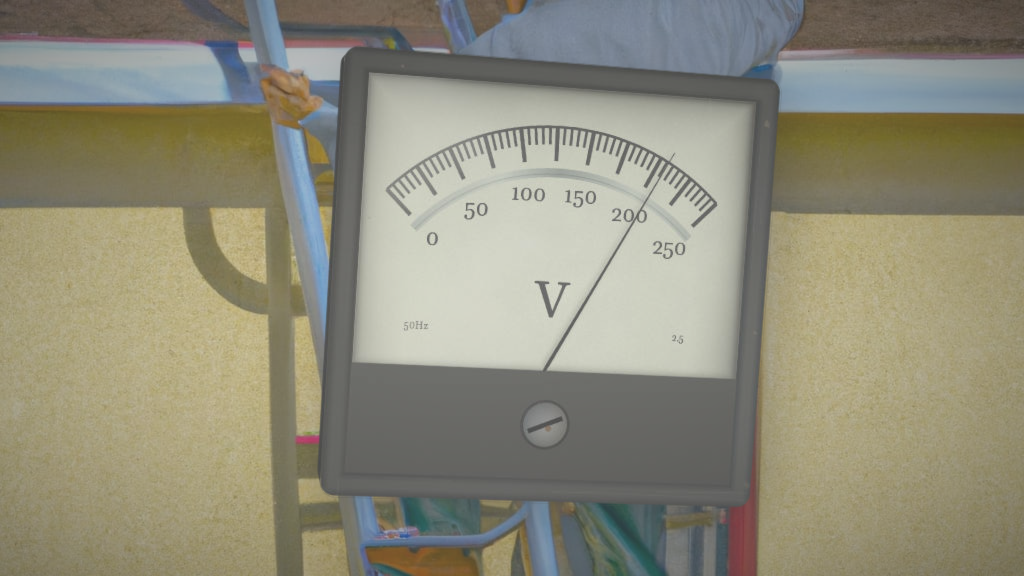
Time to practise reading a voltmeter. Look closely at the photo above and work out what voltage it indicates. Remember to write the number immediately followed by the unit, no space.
205V
